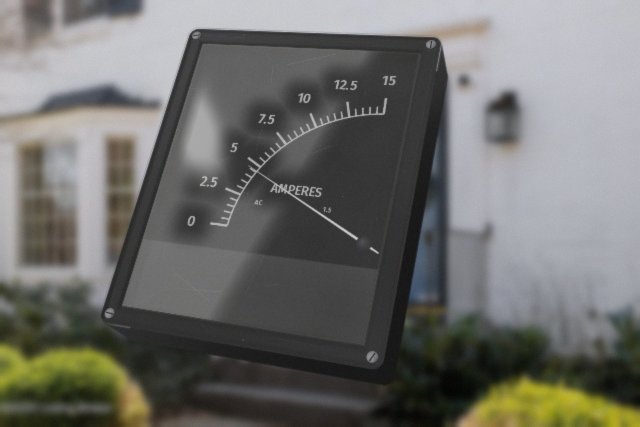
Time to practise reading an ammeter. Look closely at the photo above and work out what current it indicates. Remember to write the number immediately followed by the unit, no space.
4.5A
